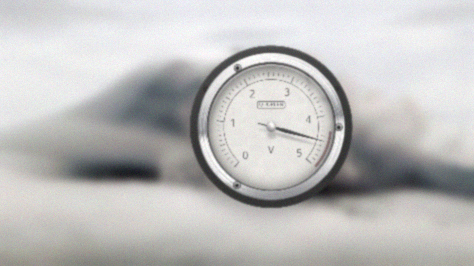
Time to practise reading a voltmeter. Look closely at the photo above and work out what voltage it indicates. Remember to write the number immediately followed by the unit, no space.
4.5V
